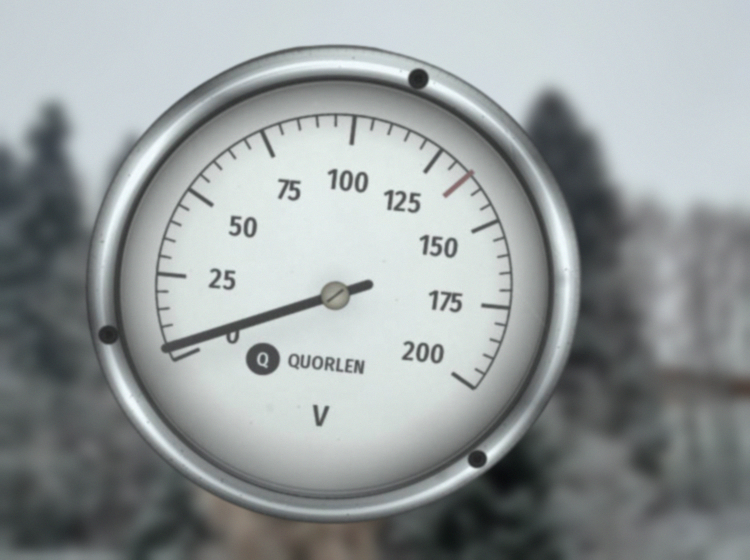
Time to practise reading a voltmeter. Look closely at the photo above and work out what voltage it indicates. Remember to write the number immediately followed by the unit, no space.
5V
